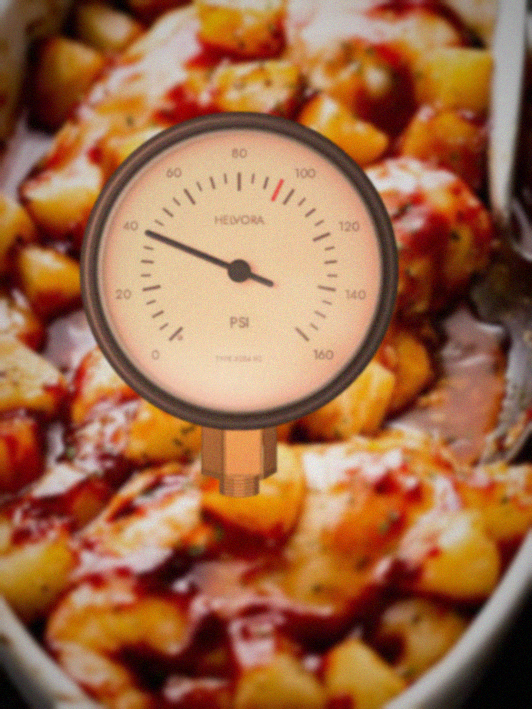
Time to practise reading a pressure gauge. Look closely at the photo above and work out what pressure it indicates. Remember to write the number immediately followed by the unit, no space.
40psi
